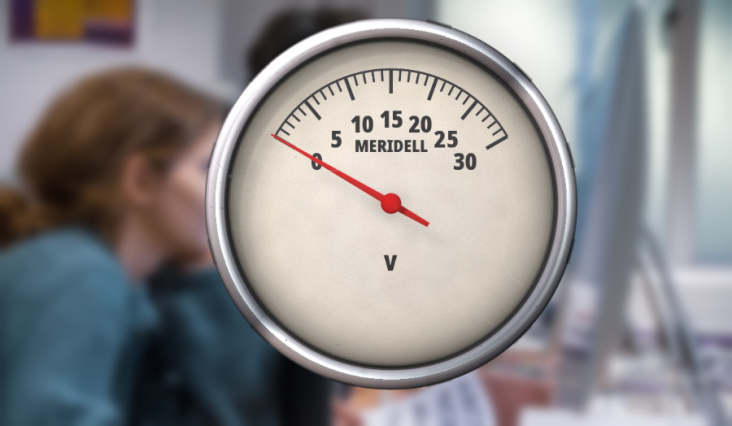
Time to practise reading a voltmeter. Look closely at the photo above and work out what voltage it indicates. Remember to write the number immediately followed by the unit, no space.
0V
